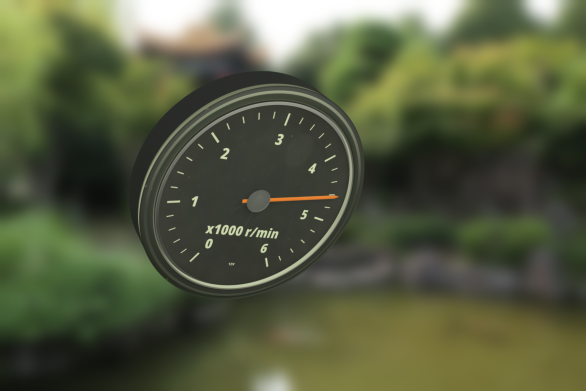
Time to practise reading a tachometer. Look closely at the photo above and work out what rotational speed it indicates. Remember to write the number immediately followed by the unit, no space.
4600rpm
